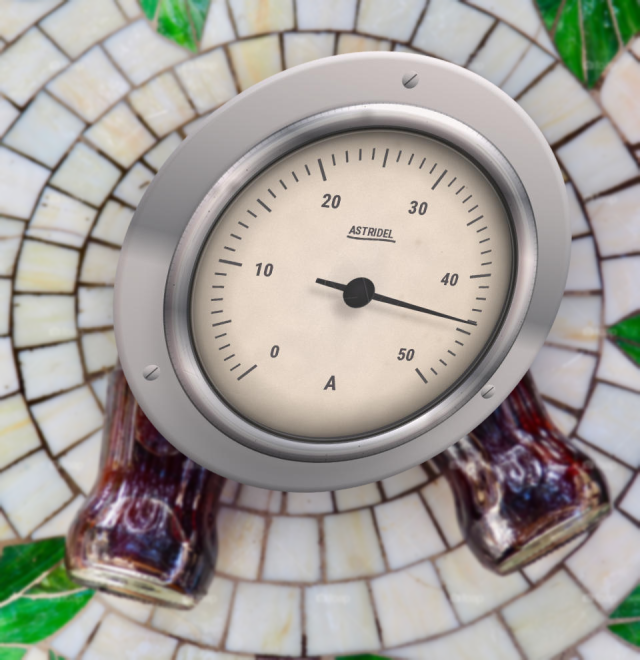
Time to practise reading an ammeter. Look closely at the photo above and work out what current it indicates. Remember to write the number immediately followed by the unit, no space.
44A
